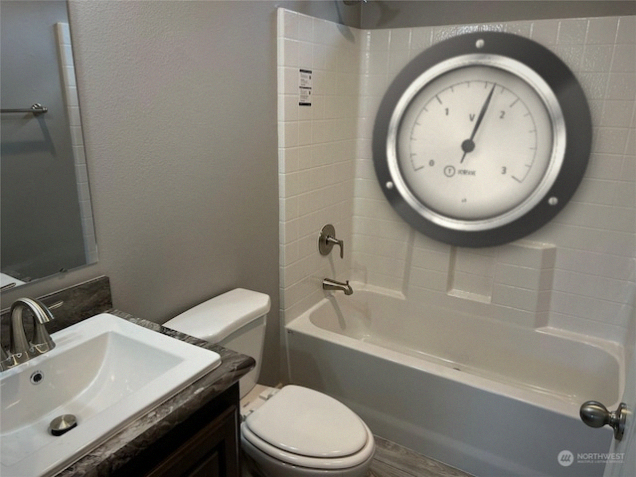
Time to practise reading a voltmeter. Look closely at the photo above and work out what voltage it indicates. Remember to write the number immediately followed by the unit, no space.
1.7V
